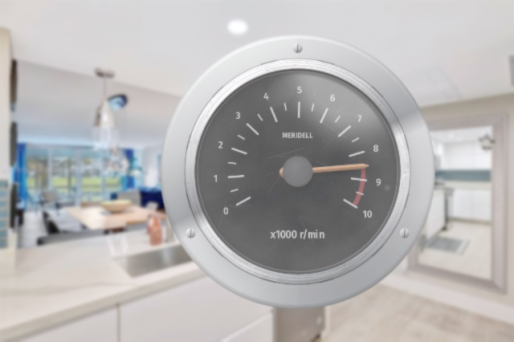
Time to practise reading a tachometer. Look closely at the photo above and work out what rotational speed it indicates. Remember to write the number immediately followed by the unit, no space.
8500rpm
